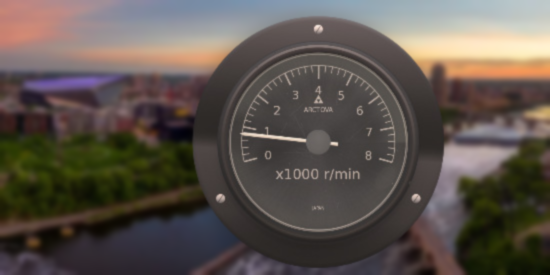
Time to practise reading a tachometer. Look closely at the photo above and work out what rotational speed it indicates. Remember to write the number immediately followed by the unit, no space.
800rpm
